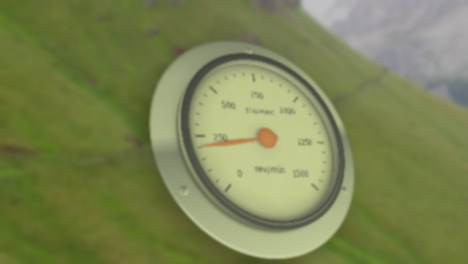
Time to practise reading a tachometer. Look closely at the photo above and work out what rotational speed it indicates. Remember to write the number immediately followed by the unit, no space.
200rpm
